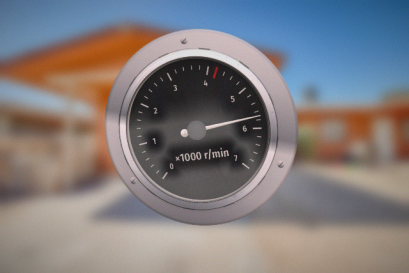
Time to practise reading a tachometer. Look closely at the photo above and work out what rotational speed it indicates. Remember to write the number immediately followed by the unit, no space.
5700rpm
